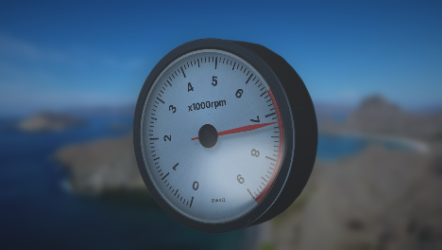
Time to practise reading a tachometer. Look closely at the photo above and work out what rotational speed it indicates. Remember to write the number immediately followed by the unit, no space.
7200rpm
